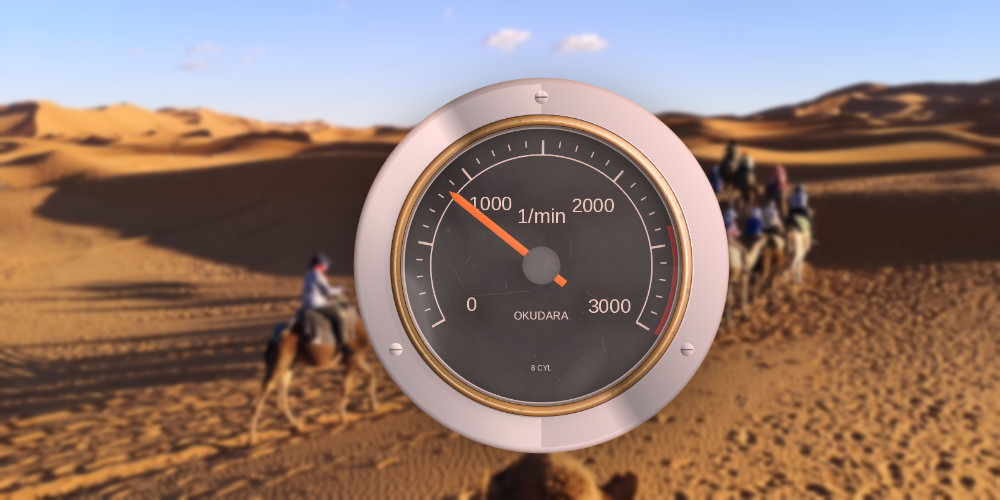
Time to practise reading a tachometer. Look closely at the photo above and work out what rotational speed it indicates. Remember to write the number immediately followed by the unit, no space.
850rpm
